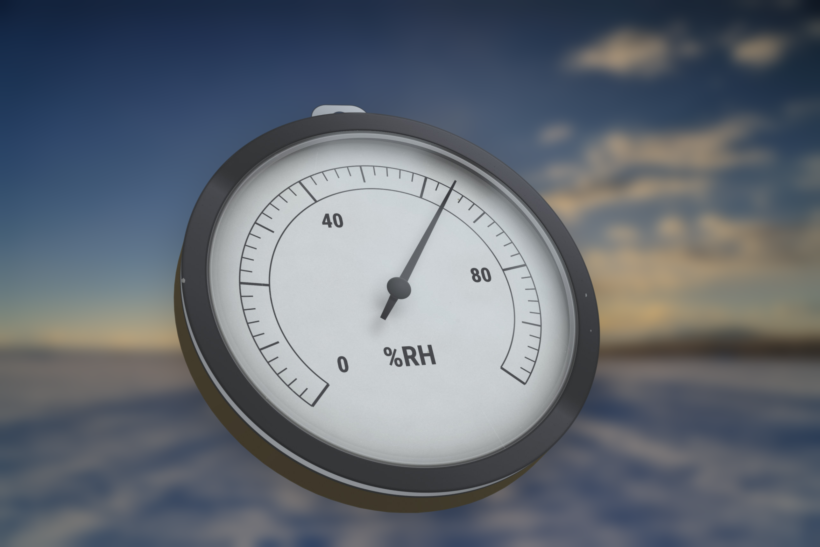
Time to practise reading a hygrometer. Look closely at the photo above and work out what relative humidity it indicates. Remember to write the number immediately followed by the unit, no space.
64%
